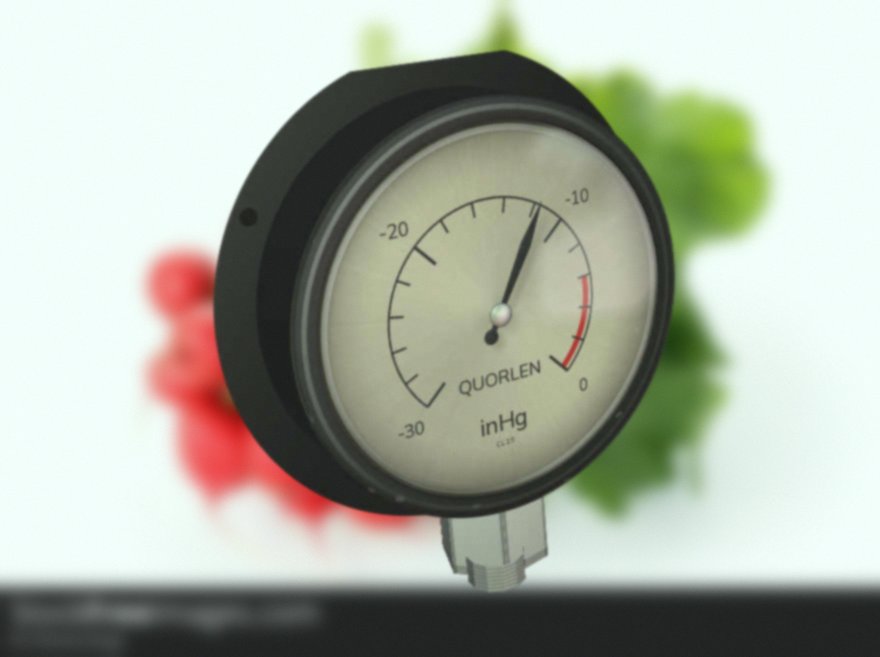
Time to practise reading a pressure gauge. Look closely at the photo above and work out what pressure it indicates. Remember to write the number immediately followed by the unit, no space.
-12inHg
